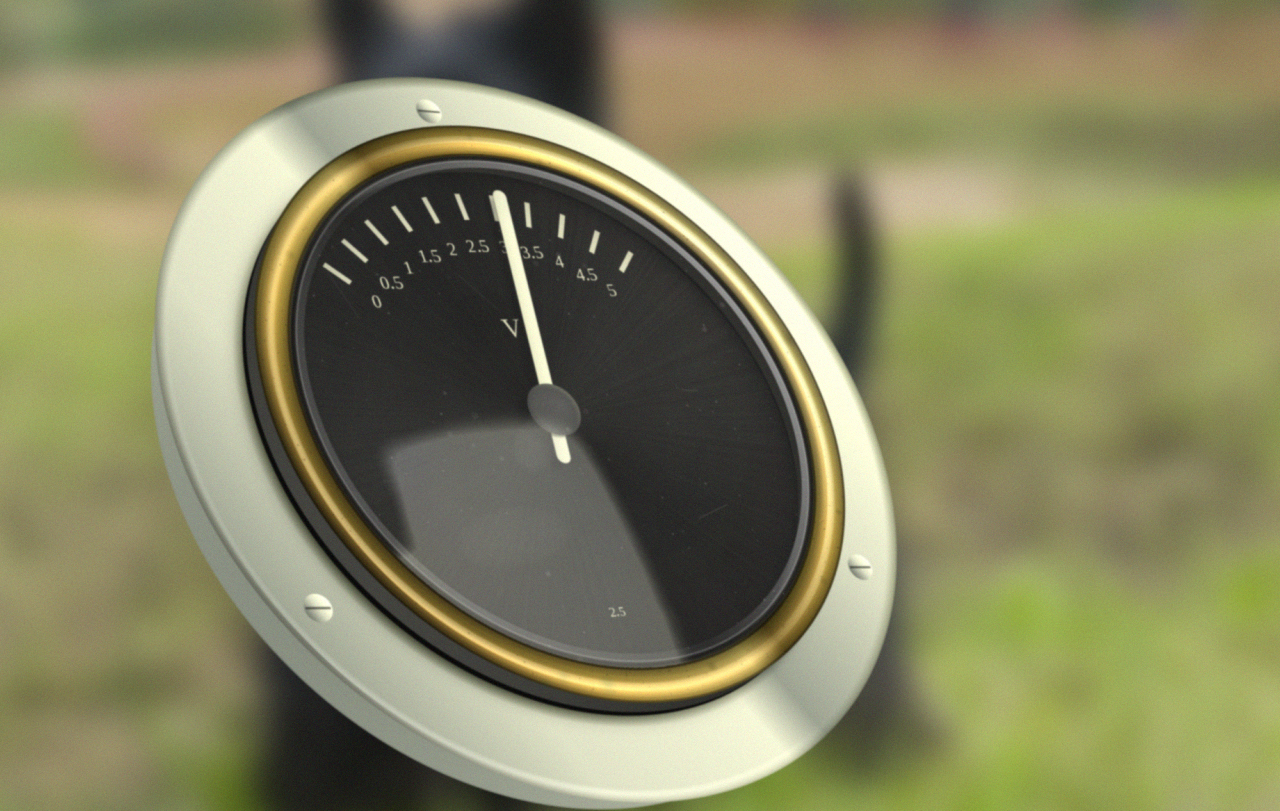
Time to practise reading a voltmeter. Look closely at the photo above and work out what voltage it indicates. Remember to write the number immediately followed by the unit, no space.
3V
